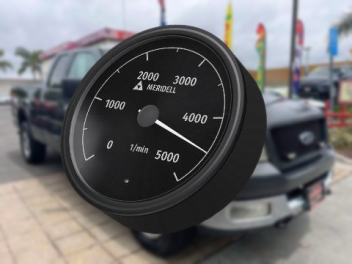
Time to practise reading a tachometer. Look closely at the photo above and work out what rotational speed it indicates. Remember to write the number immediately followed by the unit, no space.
4500rpm
